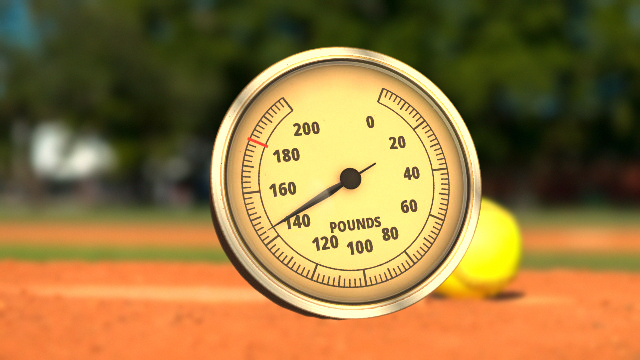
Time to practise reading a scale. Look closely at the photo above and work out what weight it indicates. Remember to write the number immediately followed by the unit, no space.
144lb
